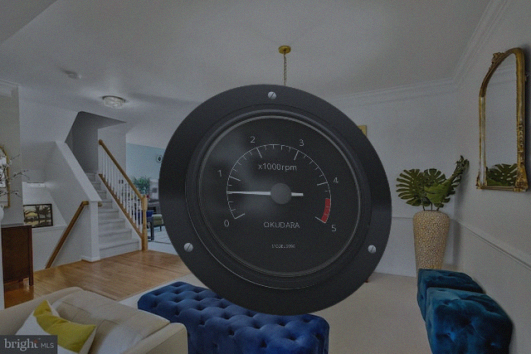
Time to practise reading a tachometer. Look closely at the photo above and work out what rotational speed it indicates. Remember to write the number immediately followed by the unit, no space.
600rpm
